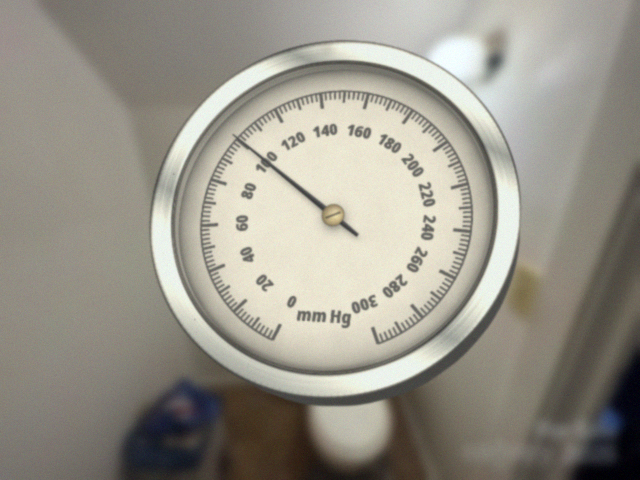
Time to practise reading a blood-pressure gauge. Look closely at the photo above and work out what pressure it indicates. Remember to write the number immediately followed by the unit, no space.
100mmHg
